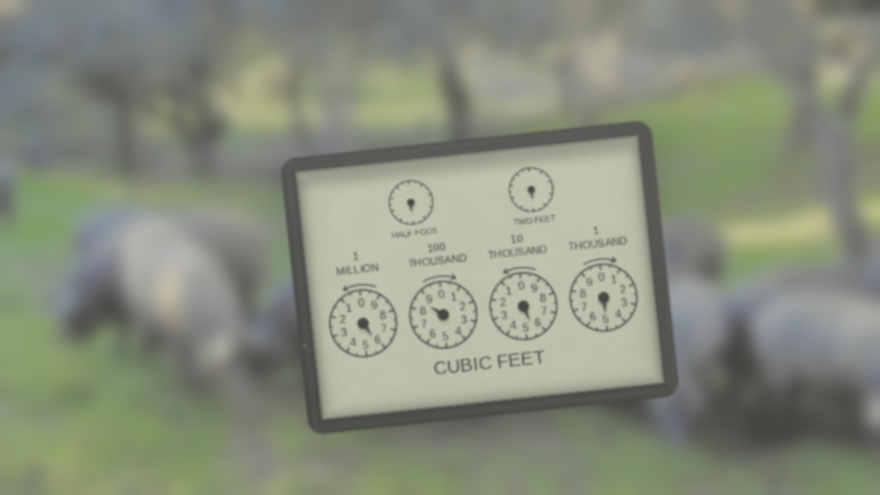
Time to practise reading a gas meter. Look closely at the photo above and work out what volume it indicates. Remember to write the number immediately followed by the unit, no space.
585500ft³
